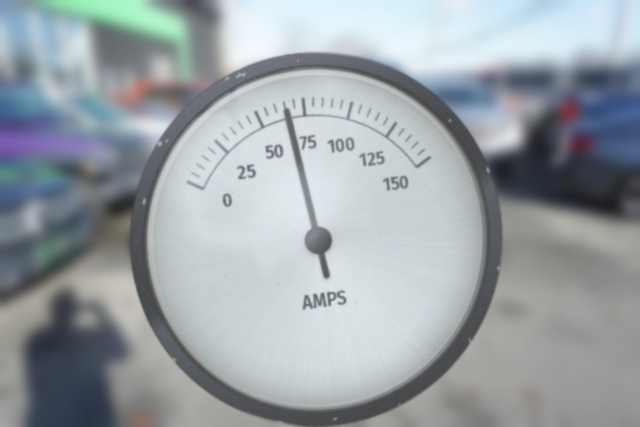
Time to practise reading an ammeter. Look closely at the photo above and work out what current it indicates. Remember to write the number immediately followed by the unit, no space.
65A
